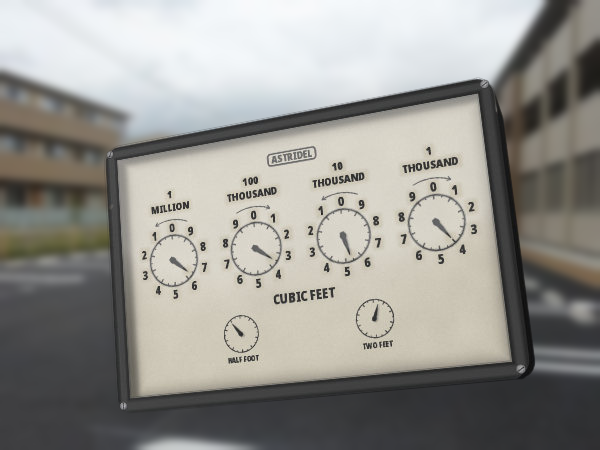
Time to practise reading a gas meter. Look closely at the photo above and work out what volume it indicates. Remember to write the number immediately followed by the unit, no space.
635400ft³
